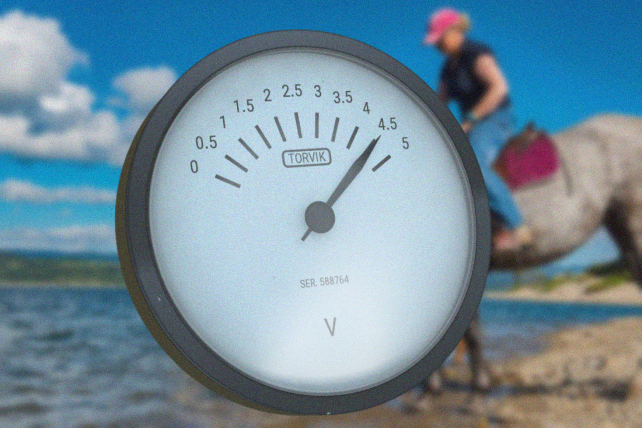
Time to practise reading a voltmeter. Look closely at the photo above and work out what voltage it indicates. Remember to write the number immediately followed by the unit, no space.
4.5V
